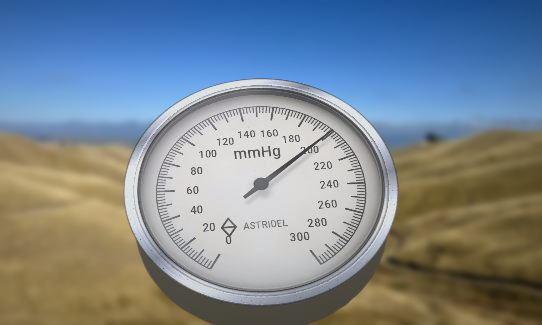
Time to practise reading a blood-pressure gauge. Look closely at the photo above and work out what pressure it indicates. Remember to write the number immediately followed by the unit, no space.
200mmHg
